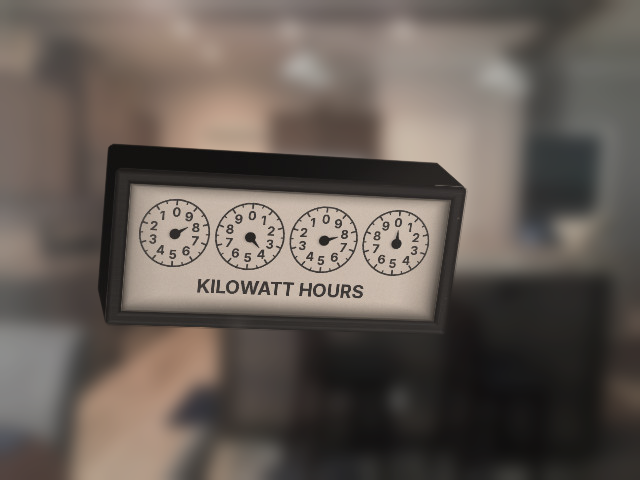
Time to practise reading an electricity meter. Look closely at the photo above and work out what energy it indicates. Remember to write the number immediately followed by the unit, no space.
8380kWh
